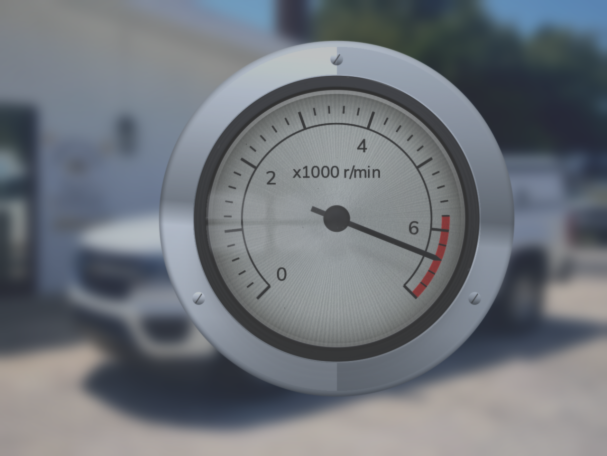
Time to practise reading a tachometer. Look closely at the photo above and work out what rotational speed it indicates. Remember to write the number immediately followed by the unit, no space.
6400rpm
